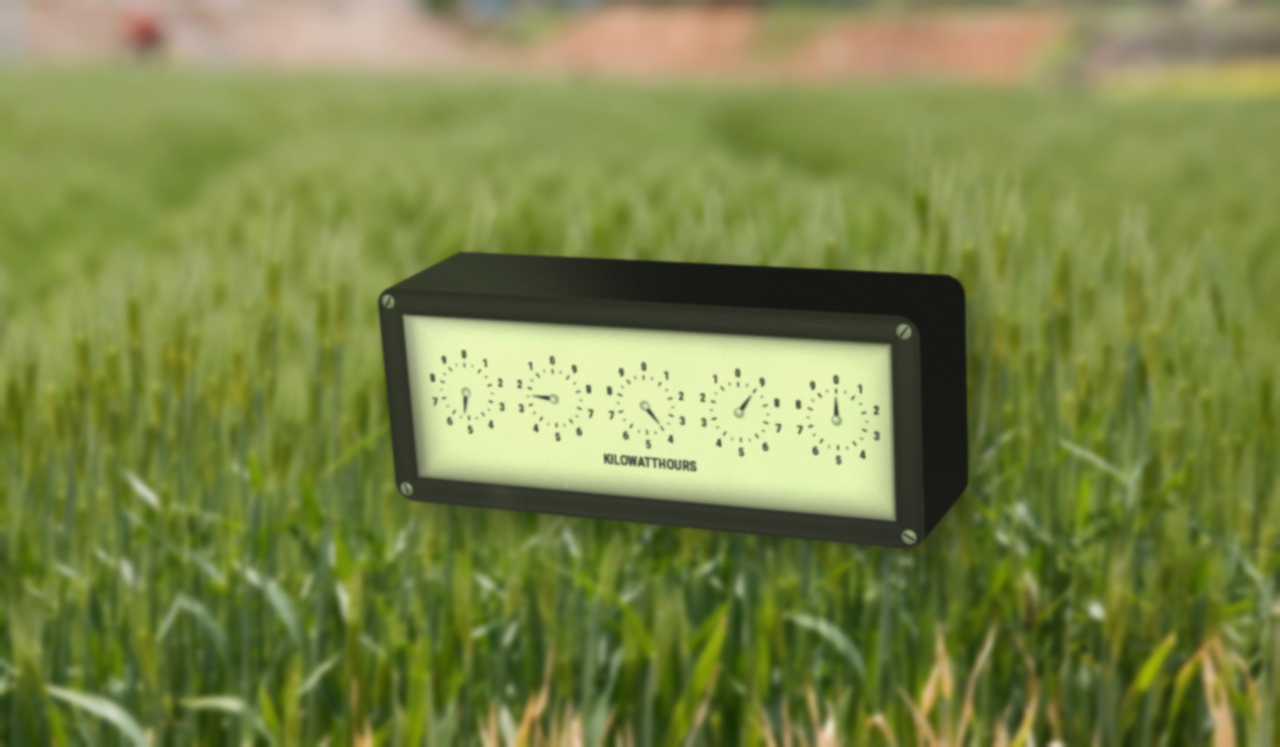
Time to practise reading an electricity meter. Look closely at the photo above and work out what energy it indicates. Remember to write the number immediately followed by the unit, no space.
52390kWh
